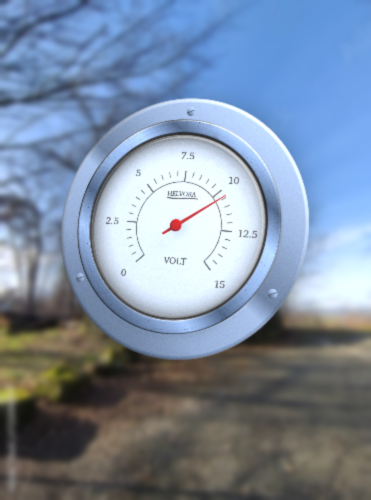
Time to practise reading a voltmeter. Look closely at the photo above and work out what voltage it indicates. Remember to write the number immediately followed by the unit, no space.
10.5V
